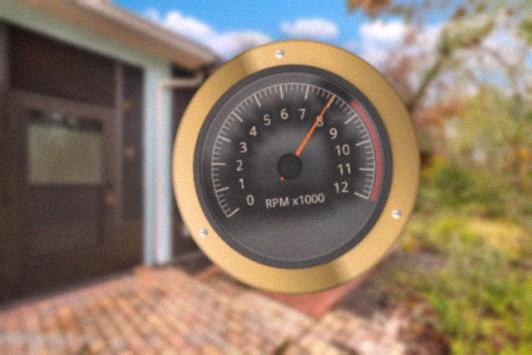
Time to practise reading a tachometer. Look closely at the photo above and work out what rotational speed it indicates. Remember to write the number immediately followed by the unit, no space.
8000rpm
